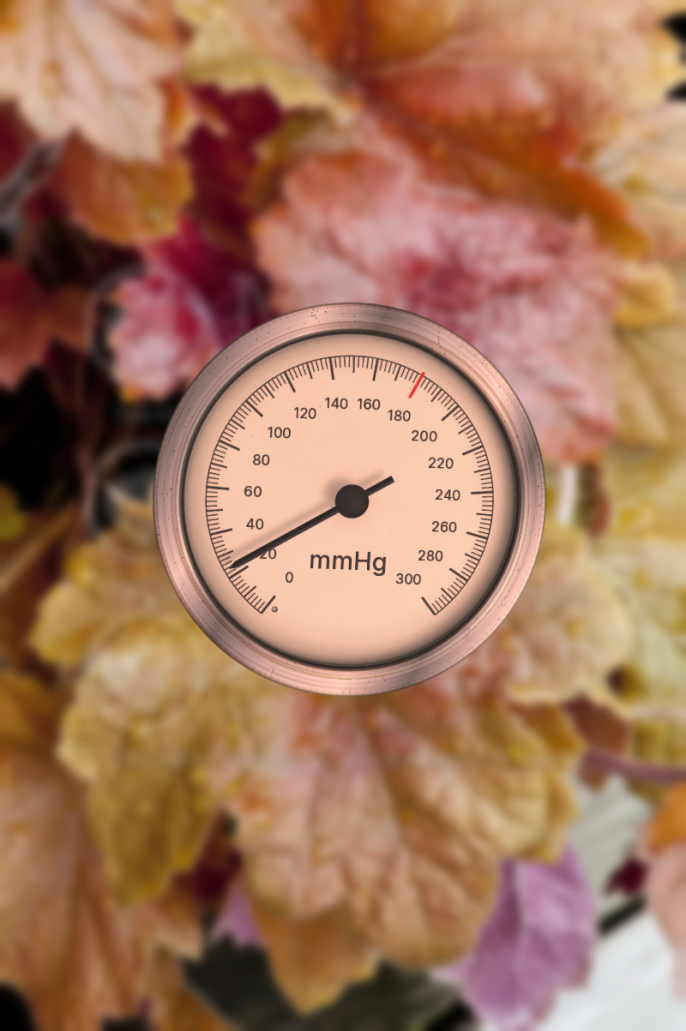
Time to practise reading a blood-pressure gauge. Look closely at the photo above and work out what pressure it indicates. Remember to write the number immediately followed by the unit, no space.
24mmHg
